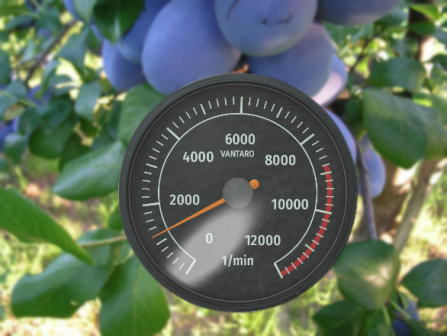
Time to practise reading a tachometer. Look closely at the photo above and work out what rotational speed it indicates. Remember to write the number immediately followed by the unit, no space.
1200rpm
